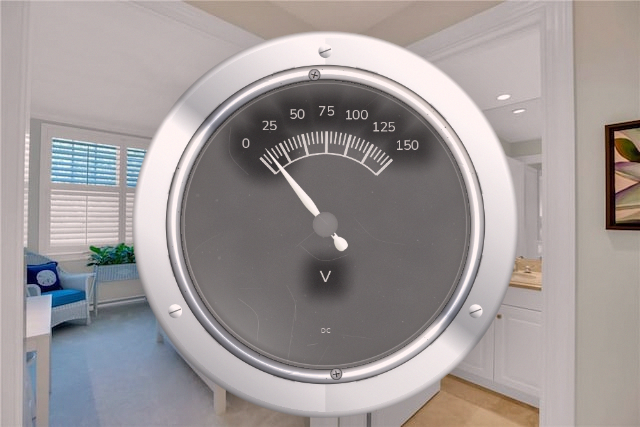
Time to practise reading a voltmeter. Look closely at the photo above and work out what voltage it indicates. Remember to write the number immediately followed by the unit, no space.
10V
